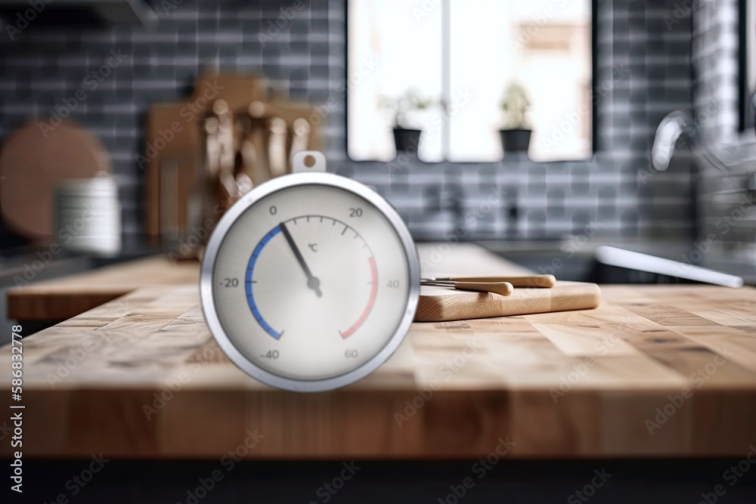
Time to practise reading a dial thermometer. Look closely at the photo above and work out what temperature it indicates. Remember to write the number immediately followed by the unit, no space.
0°C
